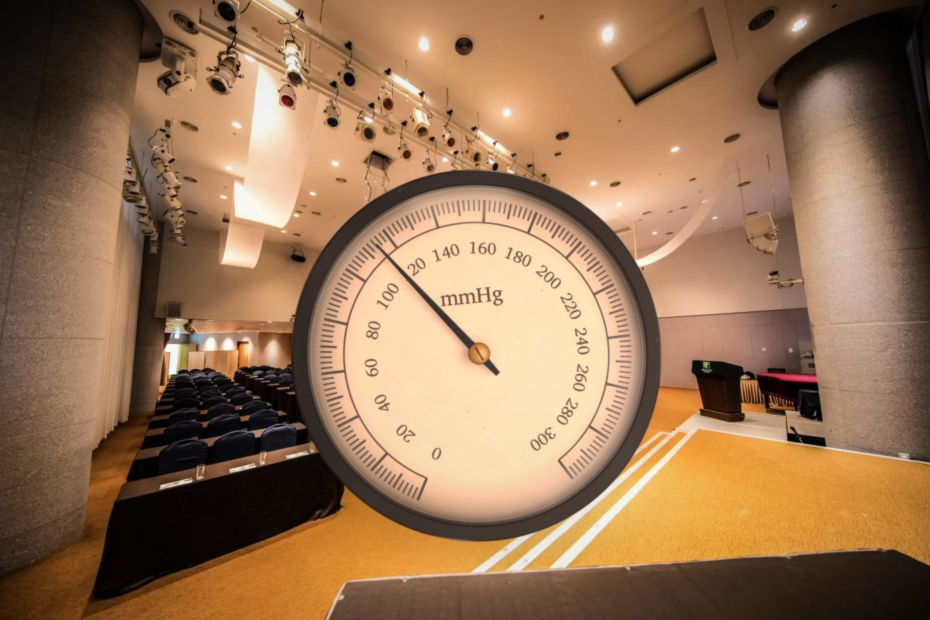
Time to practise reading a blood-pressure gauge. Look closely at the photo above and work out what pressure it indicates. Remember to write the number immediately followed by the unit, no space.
114mmHg
